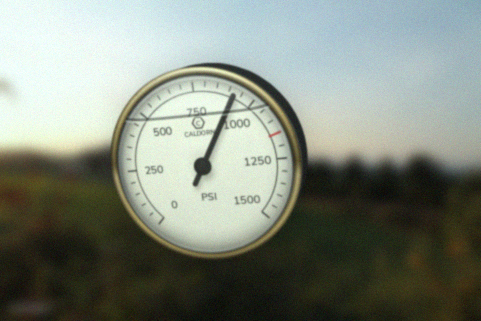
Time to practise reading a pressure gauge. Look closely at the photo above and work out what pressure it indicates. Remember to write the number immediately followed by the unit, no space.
925psi
